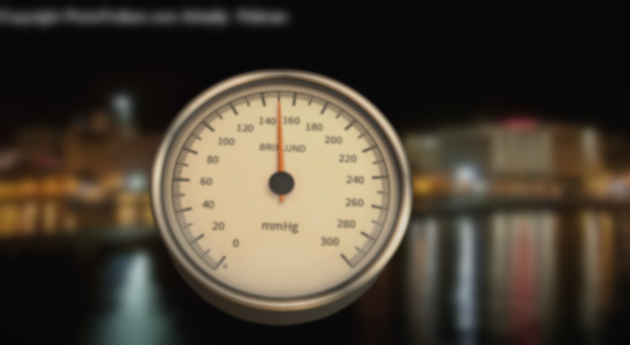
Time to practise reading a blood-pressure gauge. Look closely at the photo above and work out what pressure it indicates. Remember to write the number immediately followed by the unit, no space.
150mmHg
